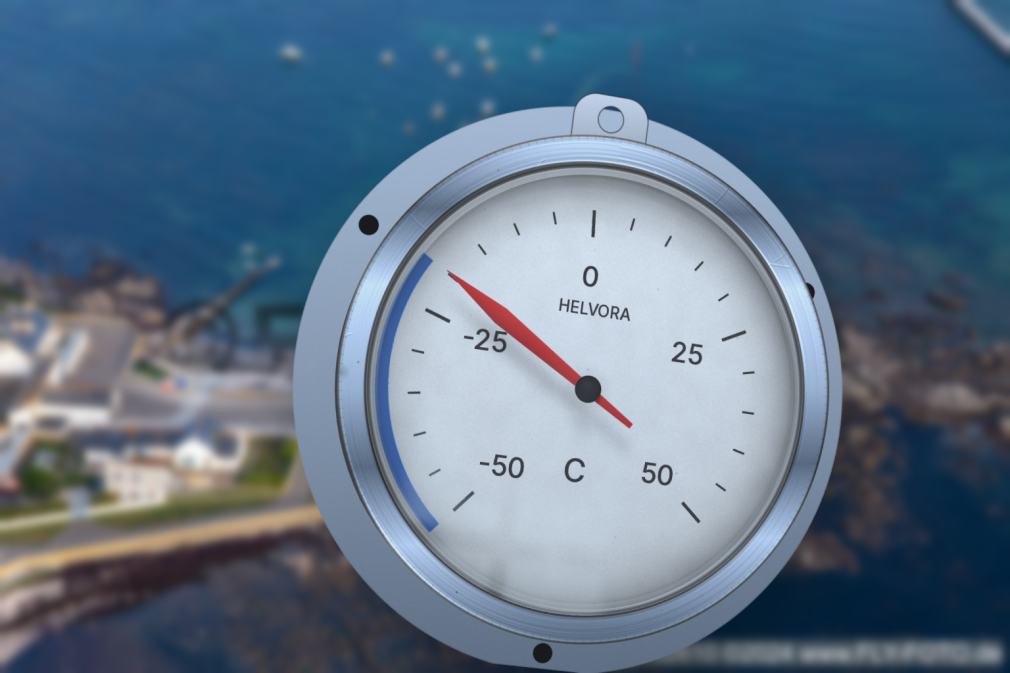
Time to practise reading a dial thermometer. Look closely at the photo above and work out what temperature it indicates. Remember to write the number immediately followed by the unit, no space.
-20°C
